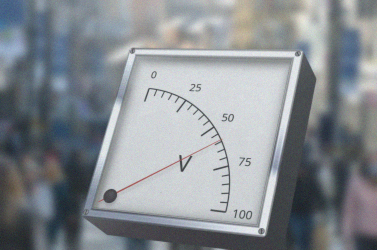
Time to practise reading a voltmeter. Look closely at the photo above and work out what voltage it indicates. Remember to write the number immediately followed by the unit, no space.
60V
